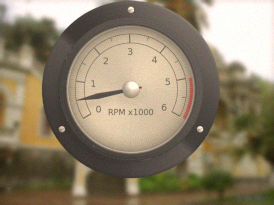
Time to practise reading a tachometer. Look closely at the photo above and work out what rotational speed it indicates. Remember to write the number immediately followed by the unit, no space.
500rpm
